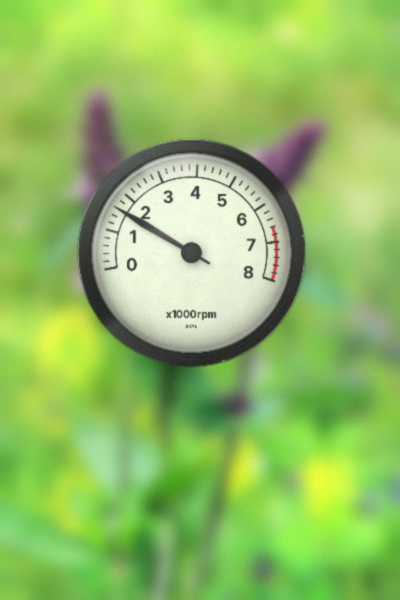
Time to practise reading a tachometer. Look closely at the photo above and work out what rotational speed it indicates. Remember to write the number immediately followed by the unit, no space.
1600rpm
